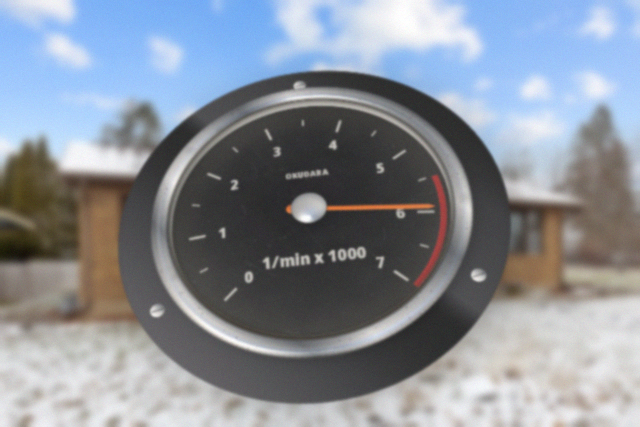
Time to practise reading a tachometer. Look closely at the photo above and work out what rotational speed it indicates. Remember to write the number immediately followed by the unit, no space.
6000rpm
